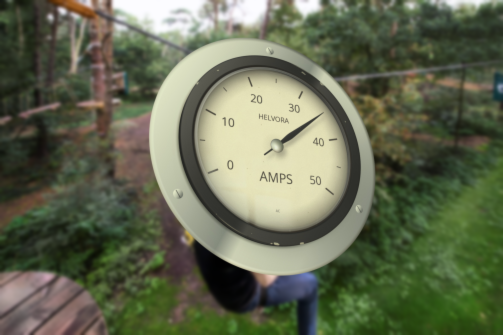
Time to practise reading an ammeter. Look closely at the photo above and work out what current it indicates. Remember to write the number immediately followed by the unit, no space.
35A
